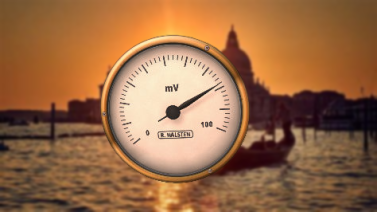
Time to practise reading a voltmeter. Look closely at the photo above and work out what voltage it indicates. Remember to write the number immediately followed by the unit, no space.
78mV
